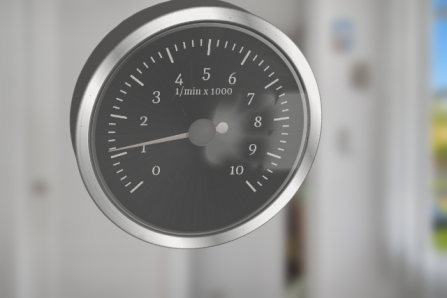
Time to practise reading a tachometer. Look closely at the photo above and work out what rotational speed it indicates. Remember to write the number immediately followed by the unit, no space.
1200rpm
